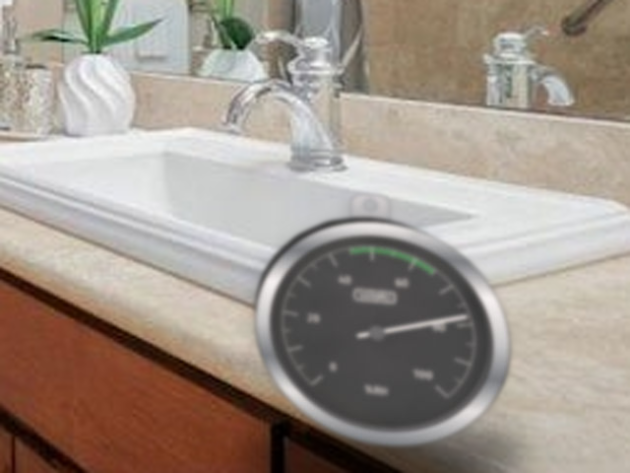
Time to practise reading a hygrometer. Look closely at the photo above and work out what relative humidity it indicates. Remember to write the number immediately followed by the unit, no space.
77.5%
